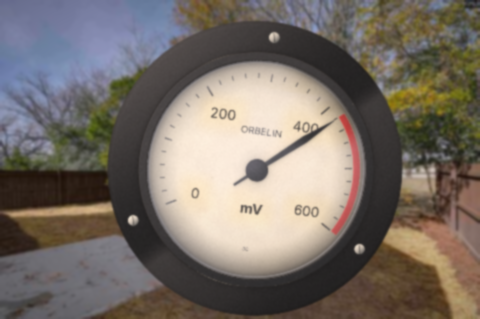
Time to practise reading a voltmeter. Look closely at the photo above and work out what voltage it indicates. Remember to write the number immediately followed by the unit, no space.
420mV
